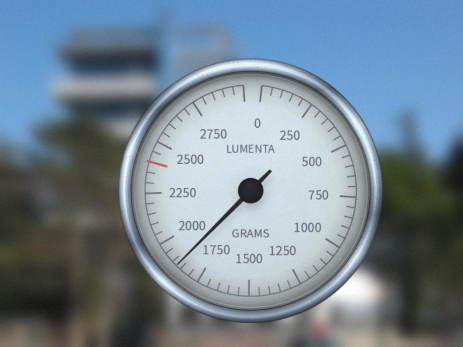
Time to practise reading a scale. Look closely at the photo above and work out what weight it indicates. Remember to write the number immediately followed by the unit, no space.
1875g
